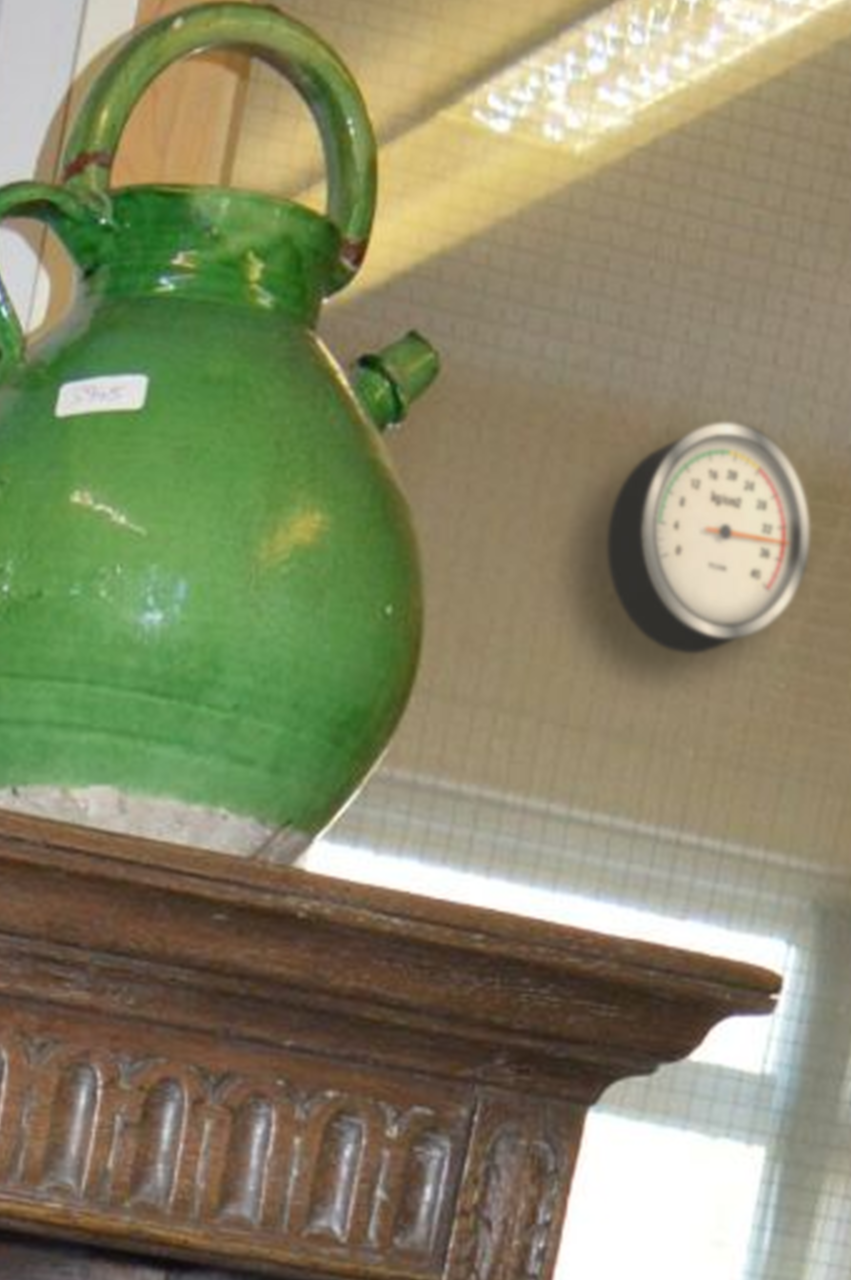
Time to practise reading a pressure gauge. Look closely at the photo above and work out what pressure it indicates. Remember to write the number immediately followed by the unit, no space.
34kg/cm²
